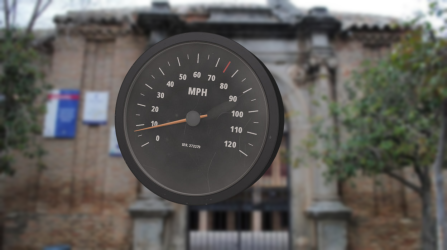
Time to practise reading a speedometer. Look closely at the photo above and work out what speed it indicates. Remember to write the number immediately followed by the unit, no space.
7.5mph
